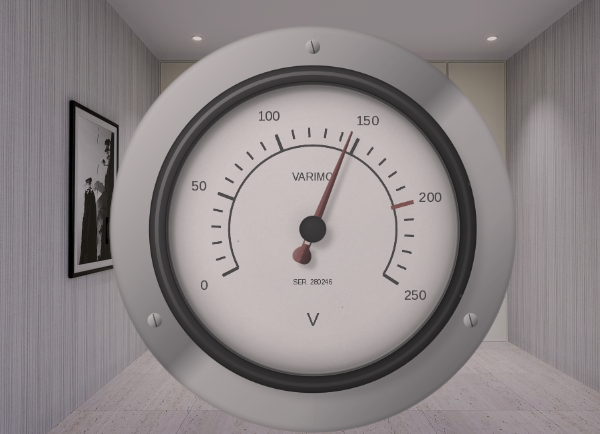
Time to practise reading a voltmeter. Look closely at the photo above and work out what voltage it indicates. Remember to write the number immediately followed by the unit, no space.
145V
